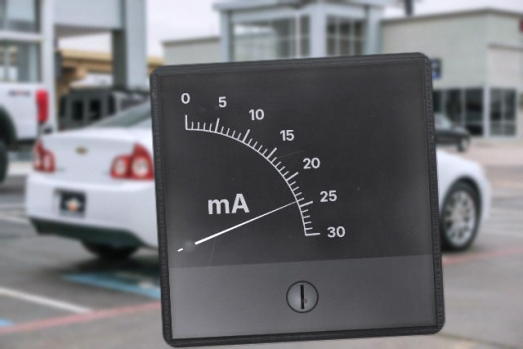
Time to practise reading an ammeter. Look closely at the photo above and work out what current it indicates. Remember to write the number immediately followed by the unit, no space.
24mA
